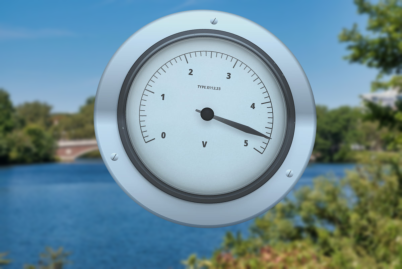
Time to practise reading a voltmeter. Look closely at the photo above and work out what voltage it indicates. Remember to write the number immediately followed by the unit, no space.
4.7V
